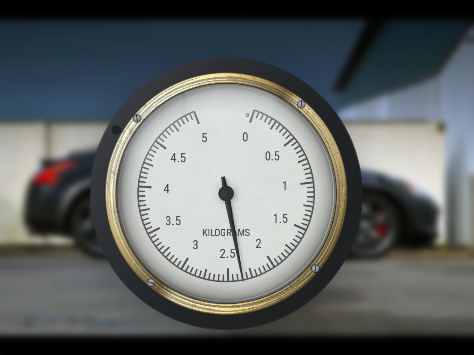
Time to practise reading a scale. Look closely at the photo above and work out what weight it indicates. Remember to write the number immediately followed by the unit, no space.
2.35kg
